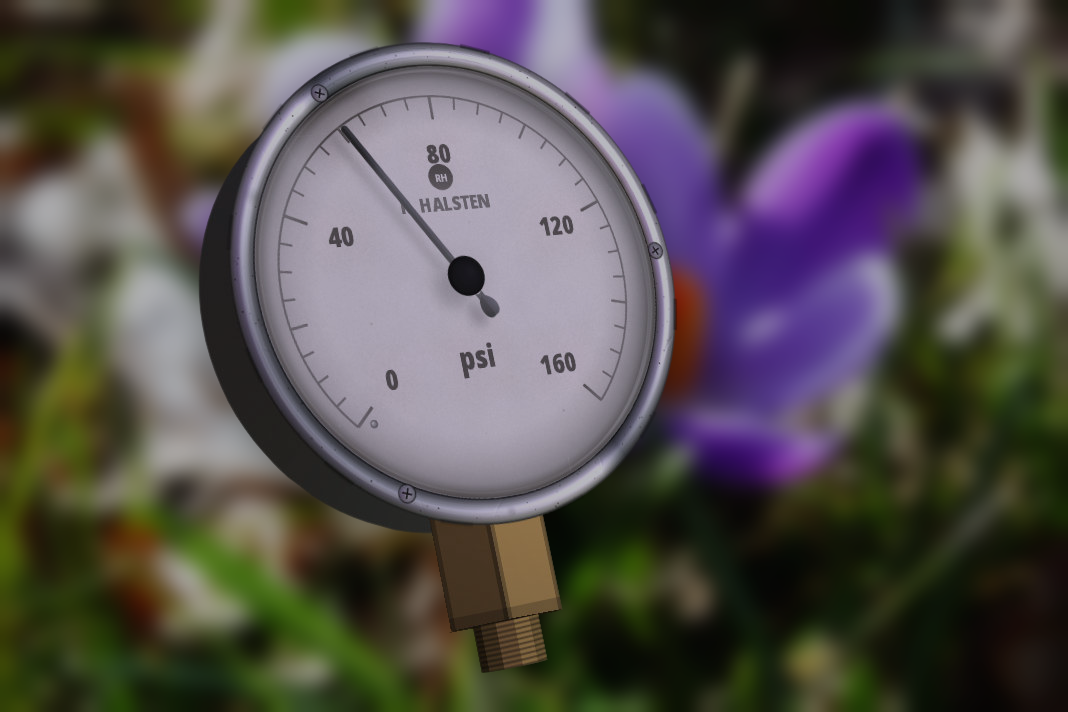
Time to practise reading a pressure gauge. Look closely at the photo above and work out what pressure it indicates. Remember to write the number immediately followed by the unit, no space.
60psi
